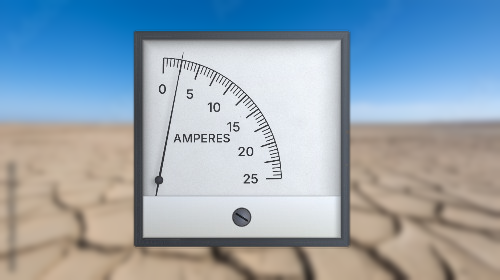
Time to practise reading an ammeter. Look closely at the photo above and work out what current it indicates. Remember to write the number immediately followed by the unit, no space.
2.5A
